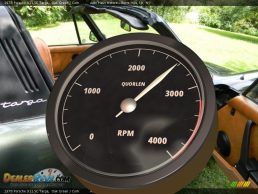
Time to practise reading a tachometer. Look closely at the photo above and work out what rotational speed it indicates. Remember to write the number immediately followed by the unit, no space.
2600rpm
